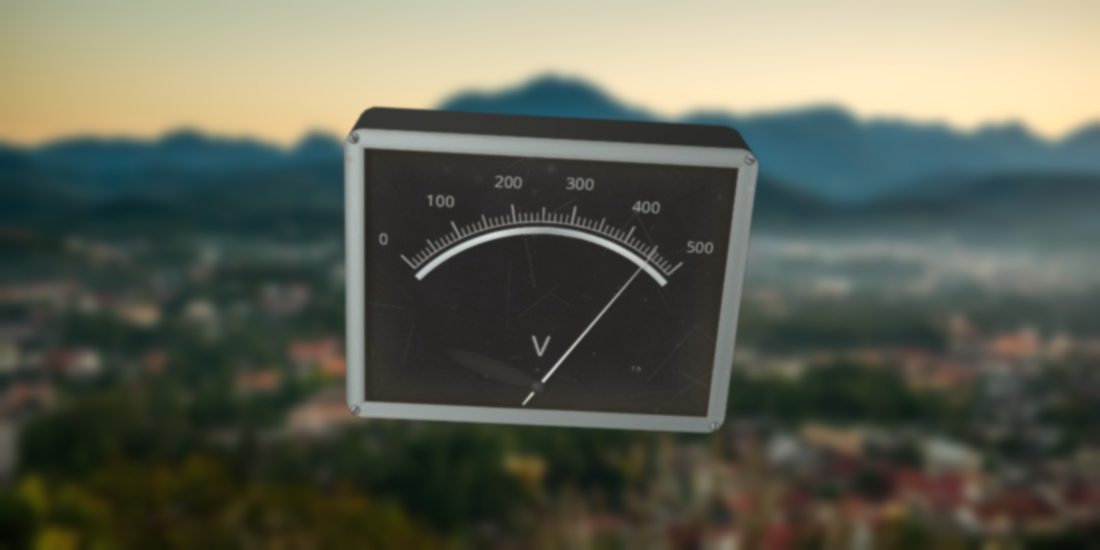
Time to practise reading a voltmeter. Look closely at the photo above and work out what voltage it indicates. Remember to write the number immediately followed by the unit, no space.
450V
